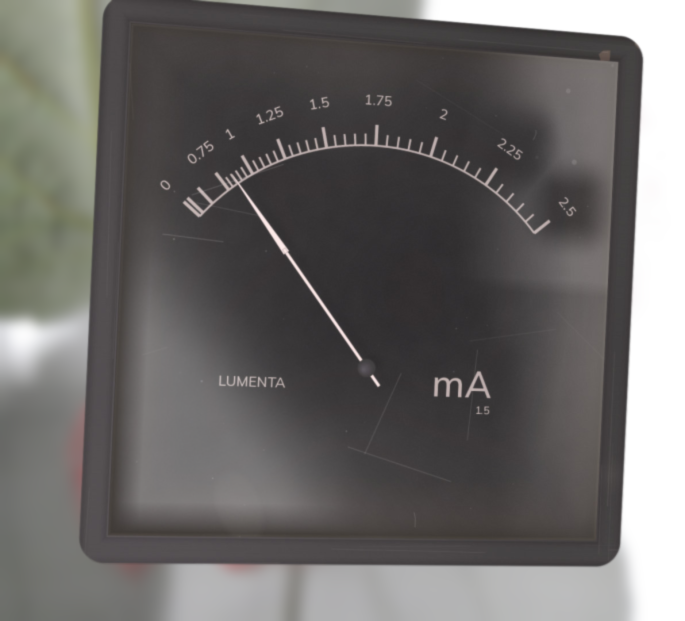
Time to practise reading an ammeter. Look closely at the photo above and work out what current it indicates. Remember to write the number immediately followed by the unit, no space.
0.85mA
